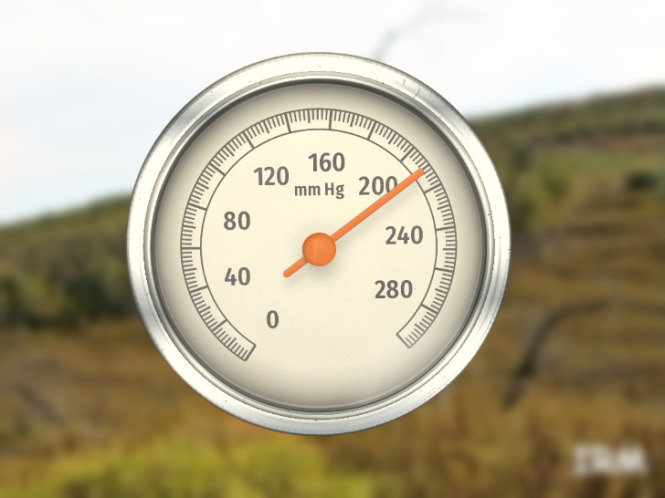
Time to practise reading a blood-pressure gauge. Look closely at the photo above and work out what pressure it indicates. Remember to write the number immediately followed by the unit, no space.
210mmHg
